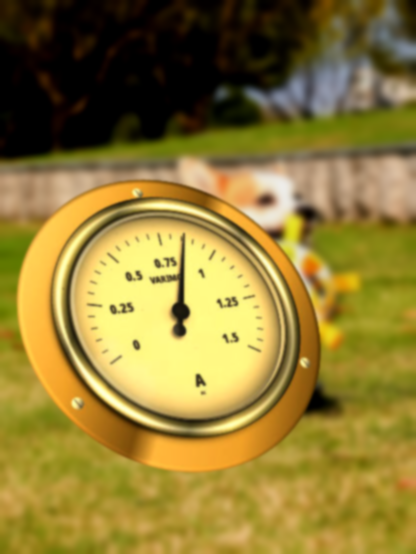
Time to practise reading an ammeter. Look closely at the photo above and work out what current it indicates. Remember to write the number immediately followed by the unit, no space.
0.85A
